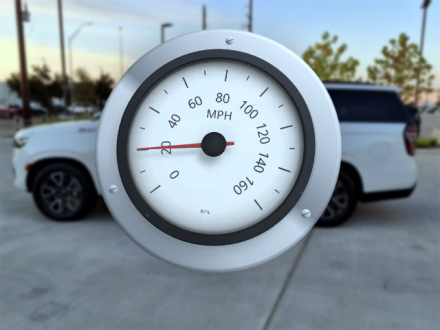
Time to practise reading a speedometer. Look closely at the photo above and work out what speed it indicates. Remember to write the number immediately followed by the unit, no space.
20mph
